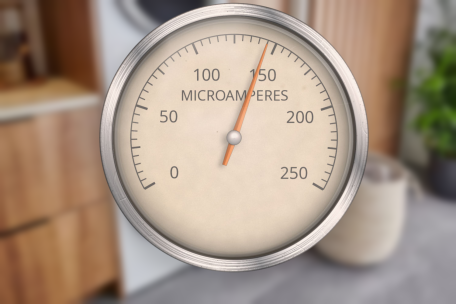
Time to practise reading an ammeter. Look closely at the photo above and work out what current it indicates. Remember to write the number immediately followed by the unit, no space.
145µA
